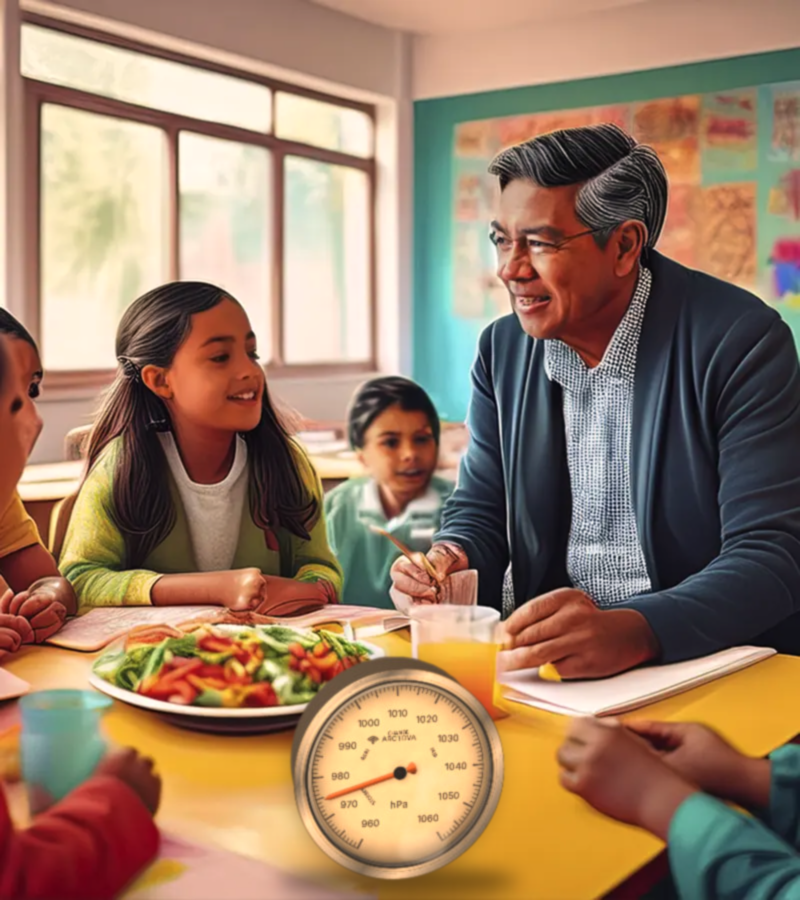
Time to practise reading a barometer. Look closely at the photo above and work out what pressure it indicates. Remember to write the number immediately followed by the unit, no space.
975hPa
